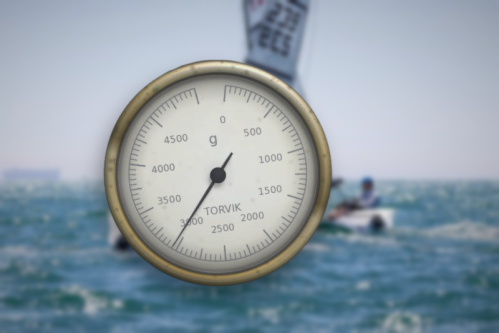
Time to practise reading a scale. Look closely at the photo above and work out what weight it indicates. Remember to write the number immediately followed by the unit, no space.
3050g
